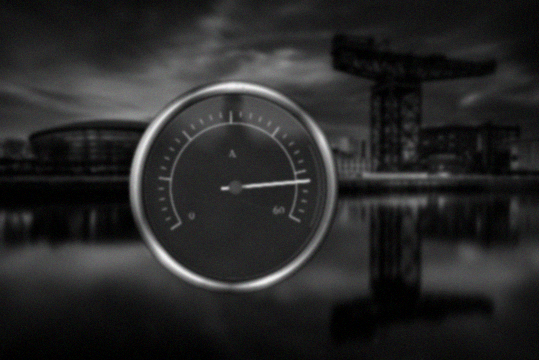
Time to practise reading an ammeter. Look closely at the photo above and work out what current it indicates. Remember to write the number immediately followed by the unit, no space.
52A
